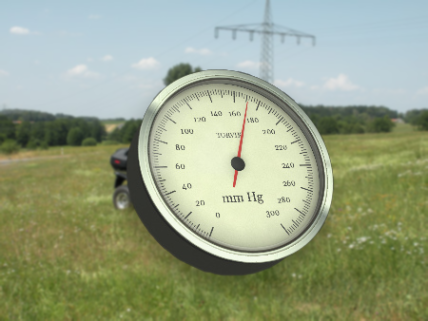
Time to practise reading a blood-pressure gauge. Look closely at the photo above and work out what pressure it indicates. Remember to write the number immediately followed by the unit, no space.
170mmHg
